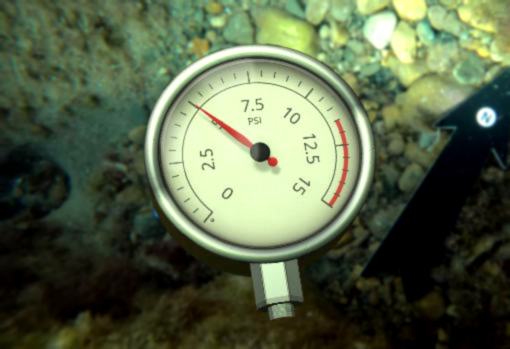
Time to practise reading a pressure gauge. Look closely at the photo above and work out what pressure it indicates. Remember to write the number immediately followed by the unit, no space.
5psi
